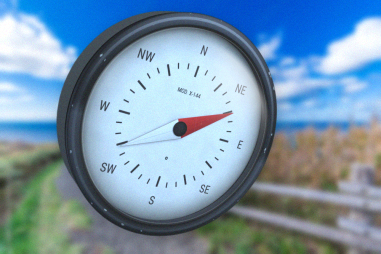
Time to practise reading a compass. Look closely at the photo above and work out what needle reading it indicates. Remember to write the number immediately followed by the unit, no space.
60°
